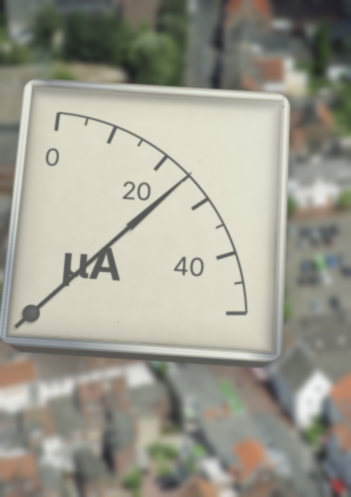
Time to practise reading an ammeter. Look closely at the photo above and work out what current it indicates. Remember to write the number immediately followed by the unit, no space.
25µA
